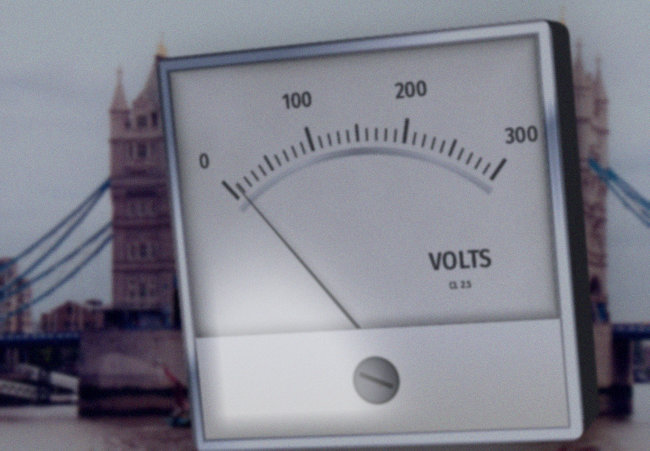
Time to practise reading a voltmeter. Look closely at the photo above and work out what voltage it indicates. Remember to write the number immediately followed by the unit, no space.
10V
